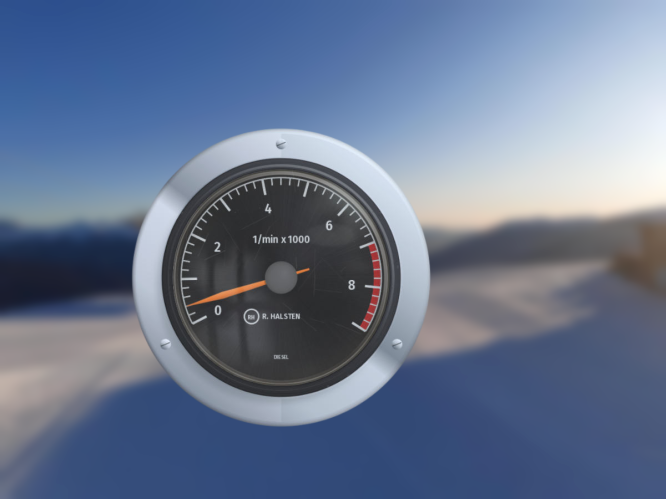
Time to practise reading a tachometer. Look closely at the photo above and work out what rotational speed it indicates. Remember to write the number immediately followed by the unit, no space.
400rpm
